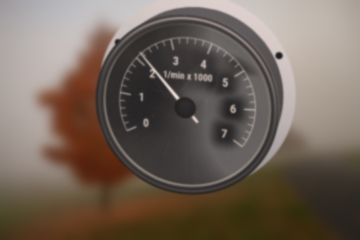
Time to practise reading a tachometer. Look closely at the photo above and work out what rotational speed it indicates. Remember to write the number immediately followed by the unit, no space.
2200rpm
